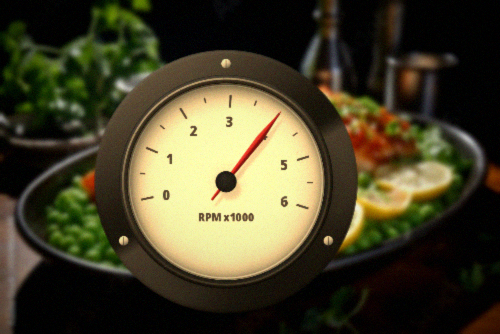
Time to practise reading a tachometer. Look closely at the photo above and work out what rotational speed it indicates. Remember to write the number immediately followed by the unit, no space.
4000rpm
